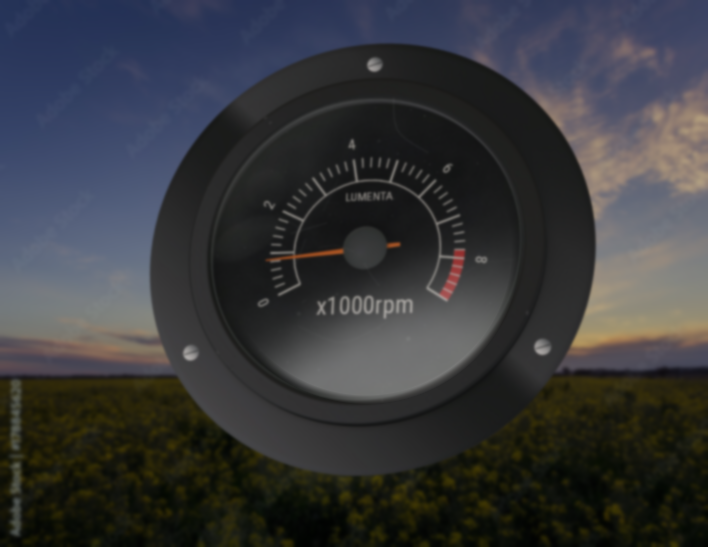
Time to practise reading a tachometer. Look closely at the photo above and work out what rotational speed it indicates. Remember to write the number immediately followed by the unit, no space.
800rpm
